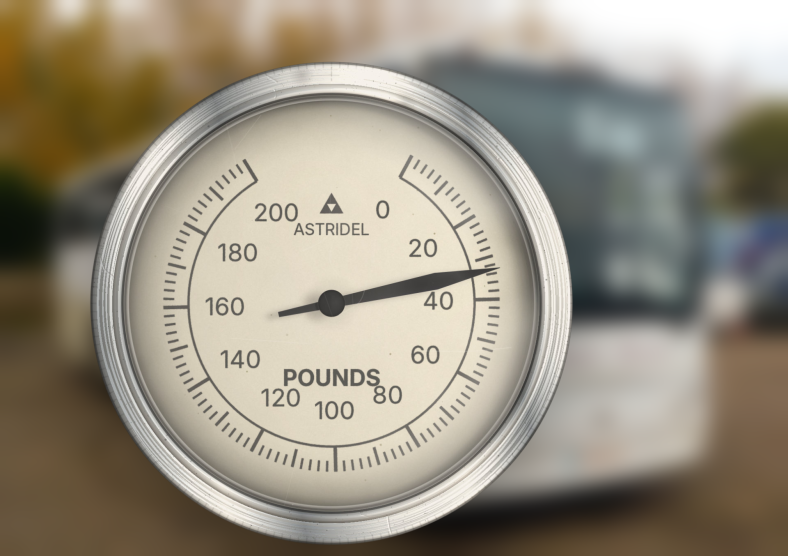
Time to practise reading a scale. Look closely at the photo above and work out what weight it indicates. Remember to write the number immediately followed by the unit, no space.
33lb
